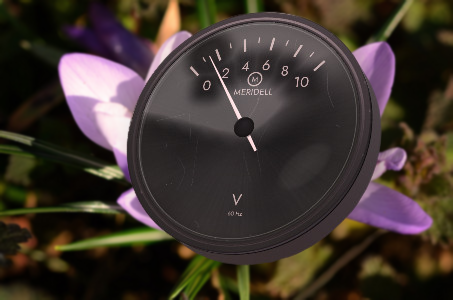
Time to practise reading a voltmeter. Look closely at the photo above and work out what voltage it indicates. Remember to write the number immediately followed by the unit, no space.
1.5V
